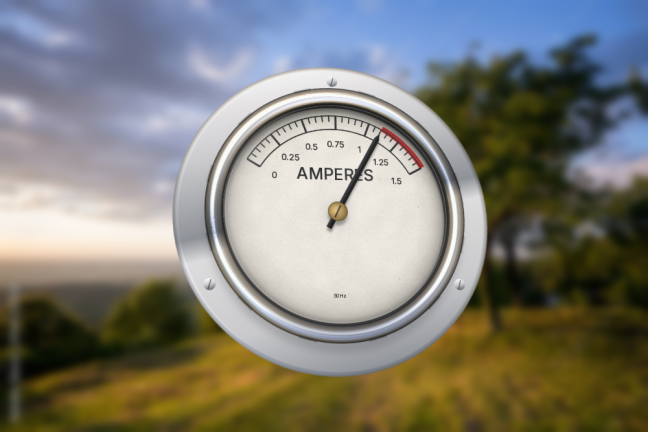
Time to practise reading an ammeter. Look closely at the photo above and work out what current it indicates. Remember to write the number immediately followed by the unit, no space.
1.1A
